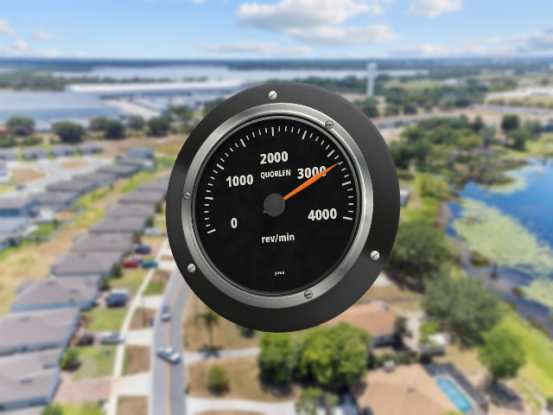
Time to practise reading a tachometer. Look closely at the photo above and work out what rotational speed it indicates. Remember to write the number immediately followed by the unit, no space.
3200rpm
